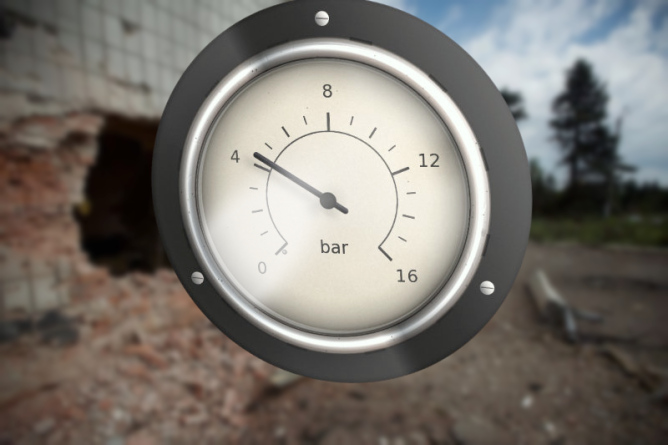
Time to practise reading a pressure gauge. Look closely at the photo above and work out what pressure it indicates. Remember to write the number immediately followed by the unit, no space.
4.5bar
